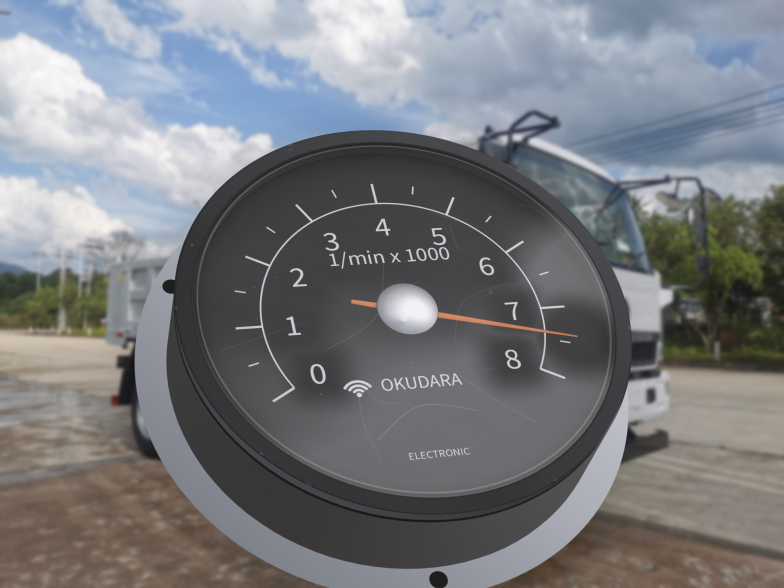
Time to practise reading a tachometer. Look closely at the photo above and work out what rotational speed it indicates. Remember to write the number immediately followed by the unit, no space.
7500rpm
